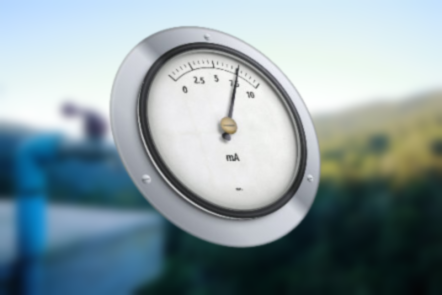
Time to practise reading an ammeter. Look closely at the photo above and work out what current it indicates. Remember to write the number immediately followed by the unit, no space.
7.5mA
